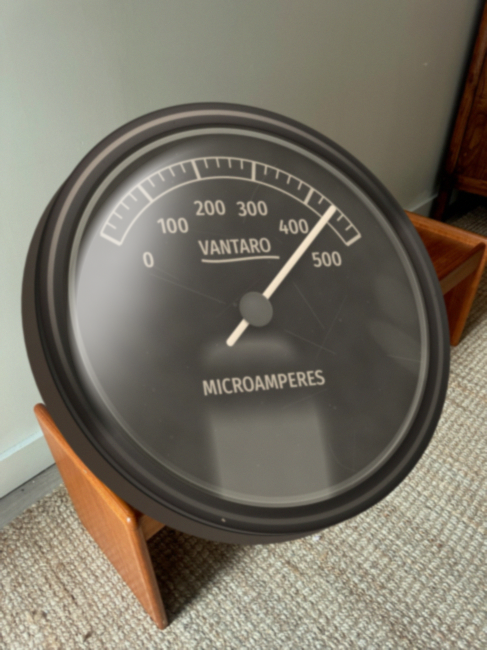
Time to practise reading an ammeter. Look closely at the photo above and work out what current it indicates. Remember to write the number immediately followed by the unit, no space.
440µA
